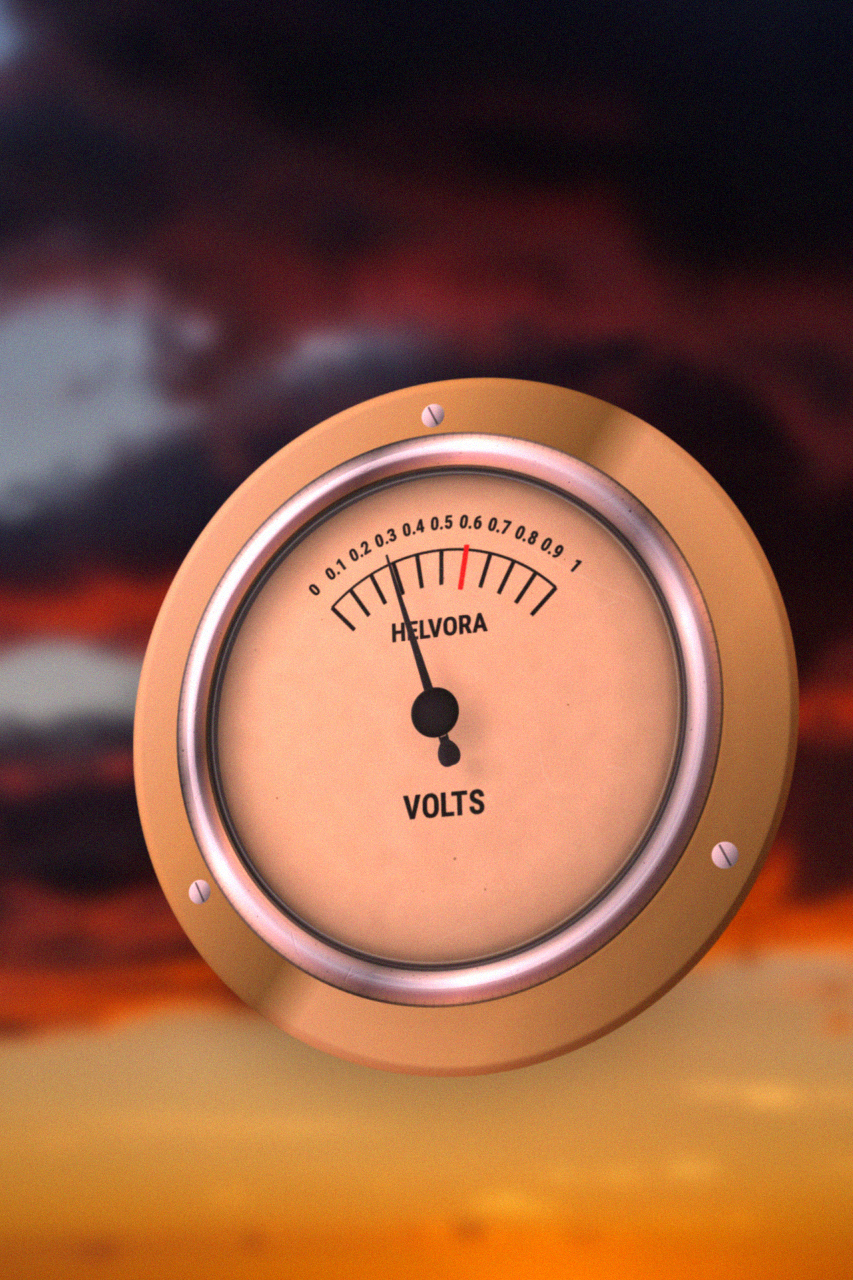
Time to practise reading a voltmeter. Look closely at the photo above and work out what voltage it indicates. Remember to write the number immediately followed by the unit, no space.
0.3V
